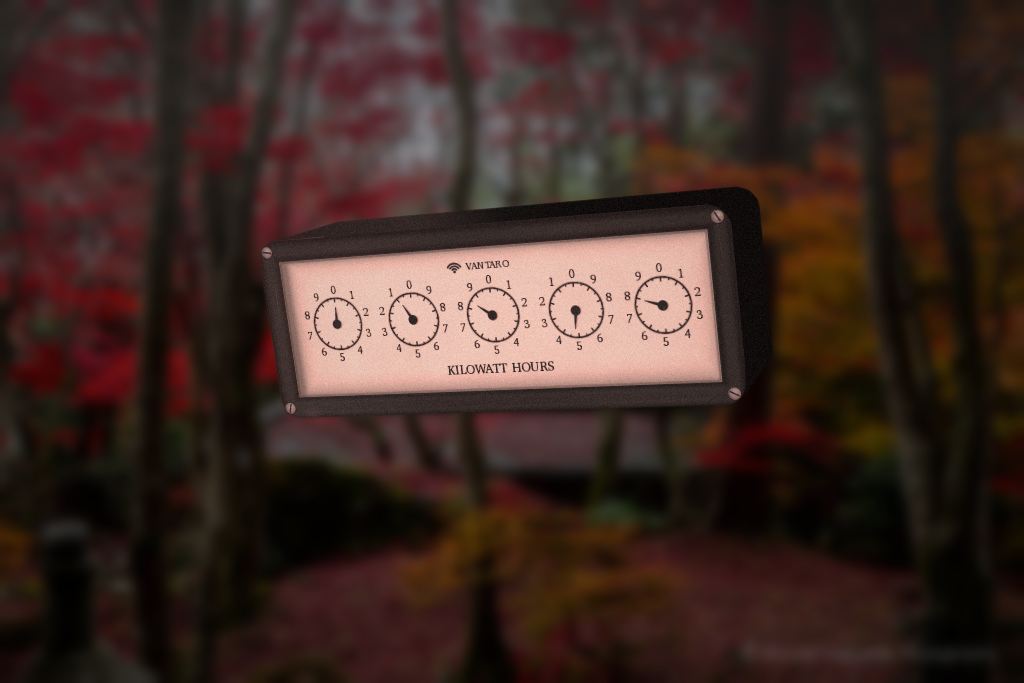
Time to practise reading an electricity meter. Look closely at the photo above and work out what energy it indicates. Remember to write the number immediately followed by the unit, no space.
848kWh
